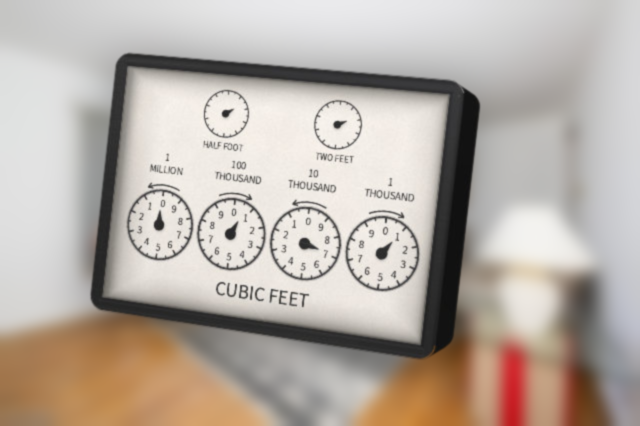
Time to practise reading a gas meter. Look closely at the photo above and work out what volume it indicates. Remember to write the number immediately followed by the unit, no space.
7100ft³
